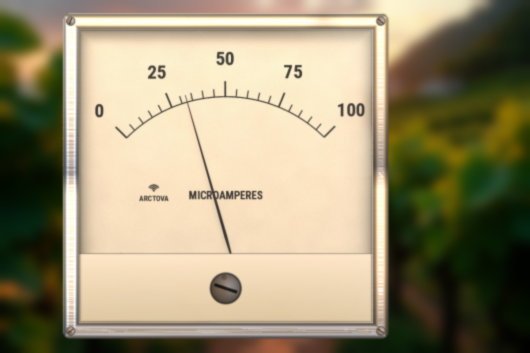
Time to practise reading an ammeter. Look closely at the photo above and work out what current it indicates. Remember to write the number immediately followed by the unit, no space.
32.5µA
